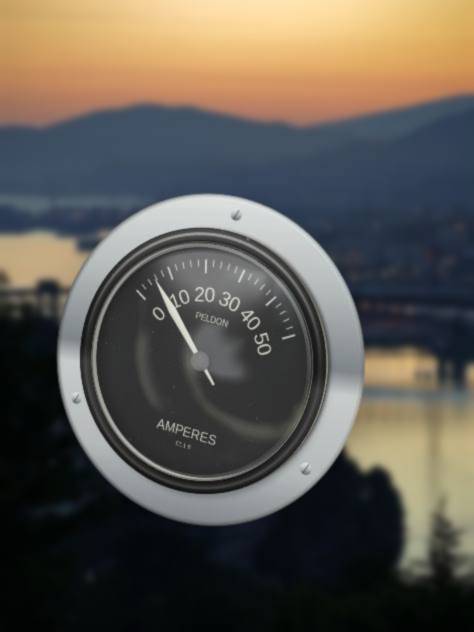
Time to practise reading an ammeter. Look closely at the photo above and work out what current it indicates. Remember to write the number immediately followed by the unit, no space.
6A
